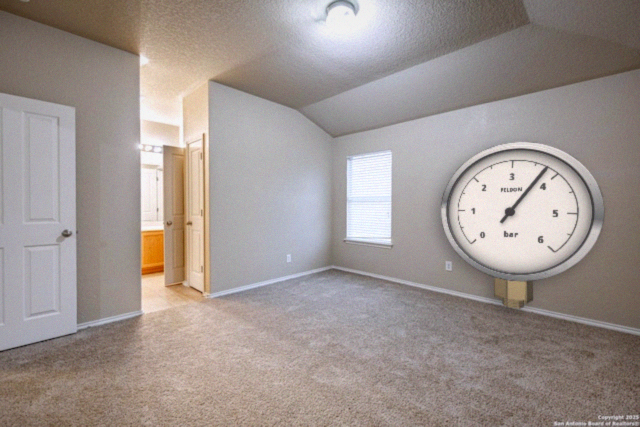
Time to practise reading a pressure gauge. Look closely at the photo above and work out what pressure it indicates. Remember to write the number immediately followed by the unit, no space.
3.75bar
